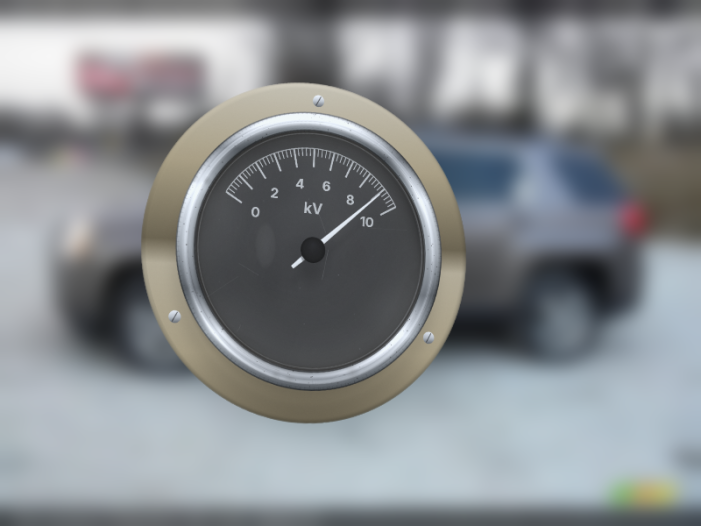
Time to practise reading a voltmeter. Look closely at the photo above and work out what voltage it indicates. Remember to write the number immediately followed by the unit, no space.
9kV
